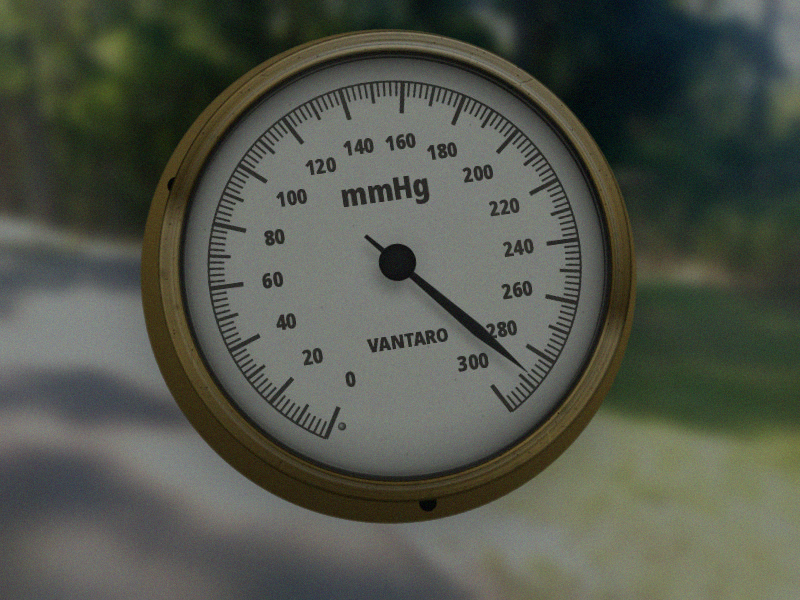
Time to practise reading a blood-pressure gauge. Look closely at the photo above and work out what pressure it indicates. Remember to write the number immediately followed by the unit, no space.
288mmHg
